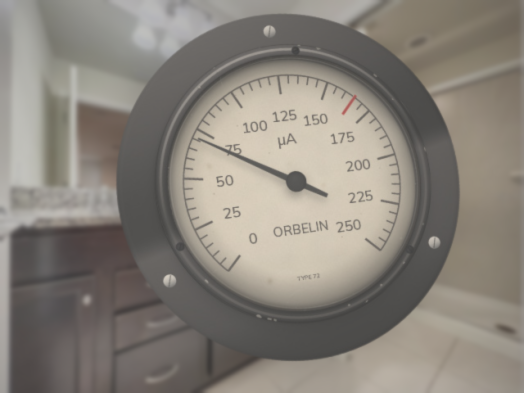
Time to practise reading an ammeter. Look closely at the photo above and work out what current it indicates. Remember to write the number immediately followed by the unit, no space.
70µA
